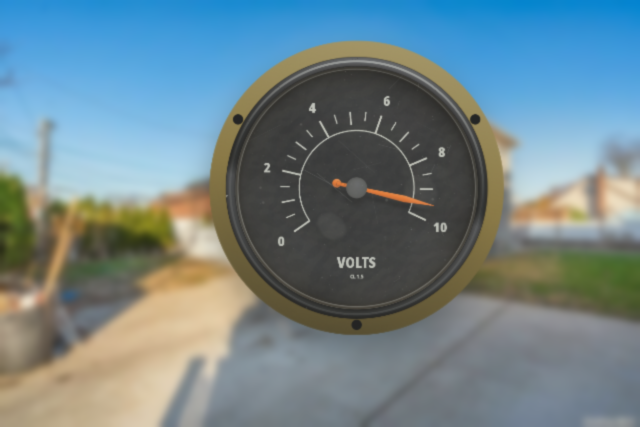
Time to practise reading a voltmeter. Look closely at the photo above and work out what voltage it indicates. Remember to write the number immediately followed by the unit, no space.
9.5V
